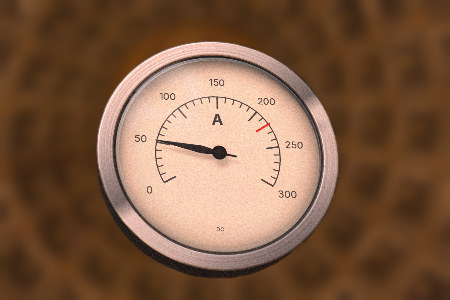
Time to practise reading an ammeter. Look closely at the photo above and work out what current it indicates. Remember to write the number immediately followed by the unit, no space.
50A
